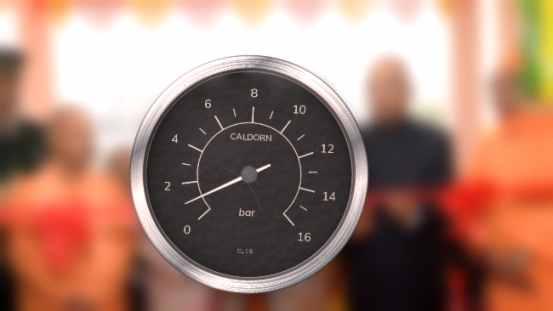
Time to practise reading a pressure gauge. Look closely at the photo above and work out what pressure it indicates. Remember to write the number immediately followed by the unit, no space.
1bar
